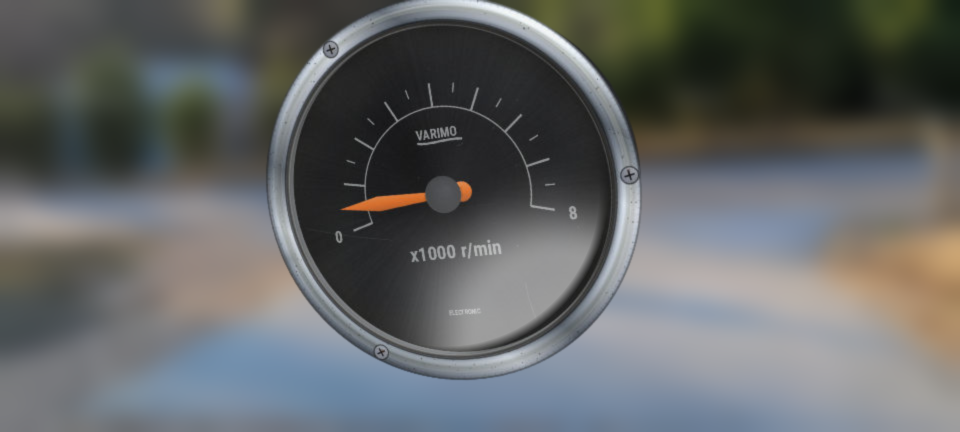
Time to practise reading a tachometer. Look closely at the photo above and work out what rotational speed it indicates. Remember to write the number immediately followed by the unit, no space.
500rpm
